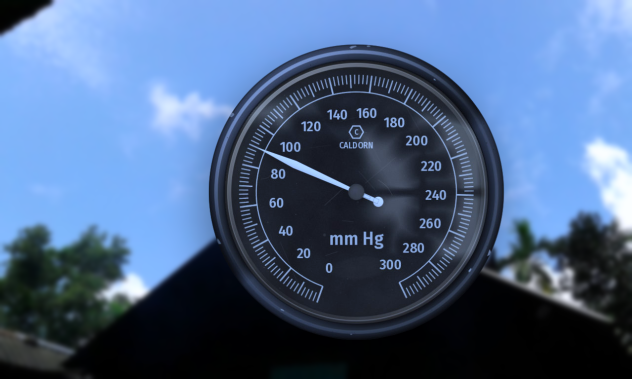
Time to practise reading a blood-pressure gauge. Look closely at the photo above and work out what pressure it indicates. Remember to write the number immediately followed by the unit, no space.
90mmHg
